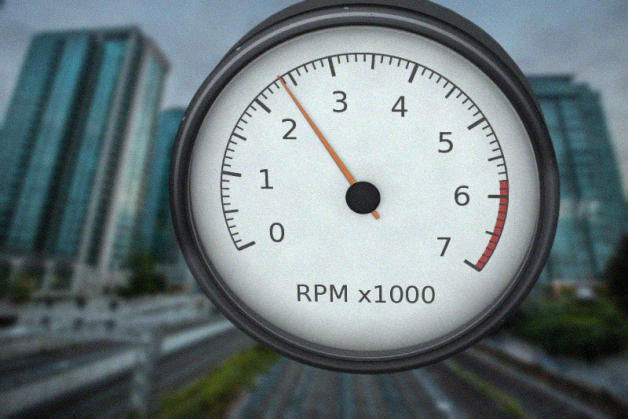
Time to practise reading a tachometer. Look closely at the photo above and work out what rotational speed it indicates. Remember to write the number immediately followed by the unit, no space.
2400rpm
